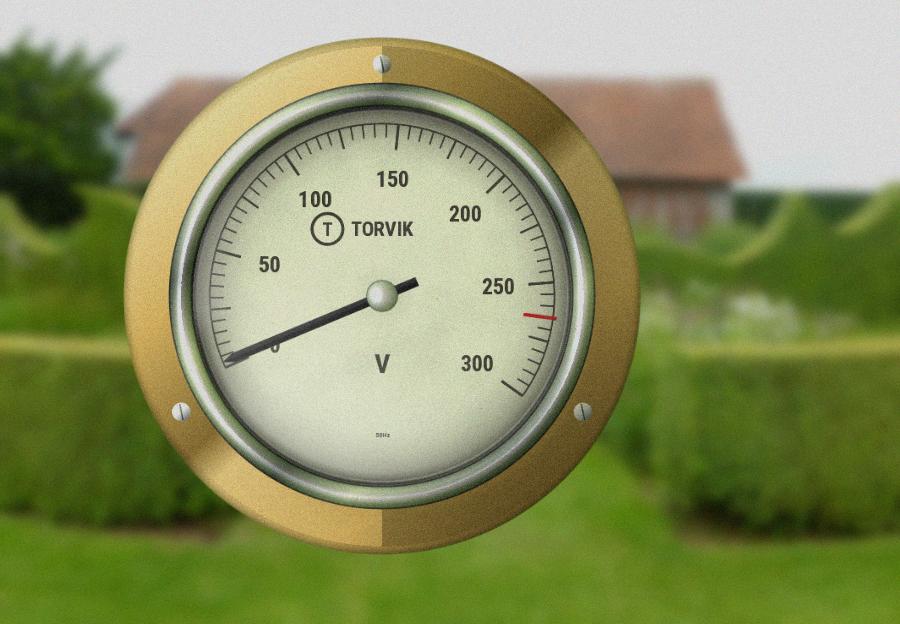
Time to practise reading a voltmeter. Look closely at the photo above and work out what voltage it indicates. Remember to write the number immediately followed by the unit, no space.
2.5V
